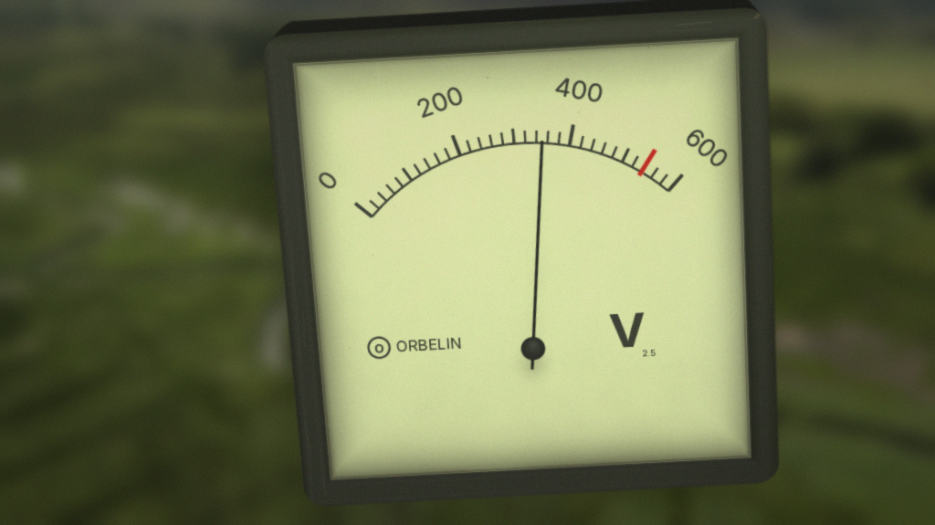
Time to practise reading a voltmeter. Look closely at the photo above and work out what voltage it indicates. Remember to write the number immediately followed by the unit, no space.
350V
